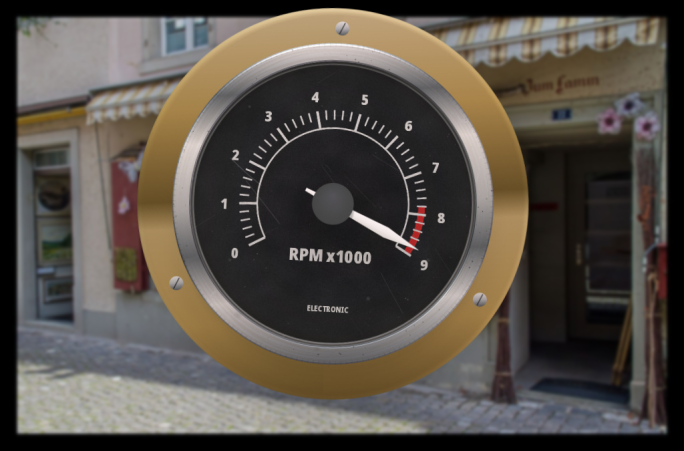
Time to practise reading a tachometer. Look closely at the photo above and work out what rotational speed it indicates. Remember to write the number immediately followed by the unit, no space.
8800rpm
